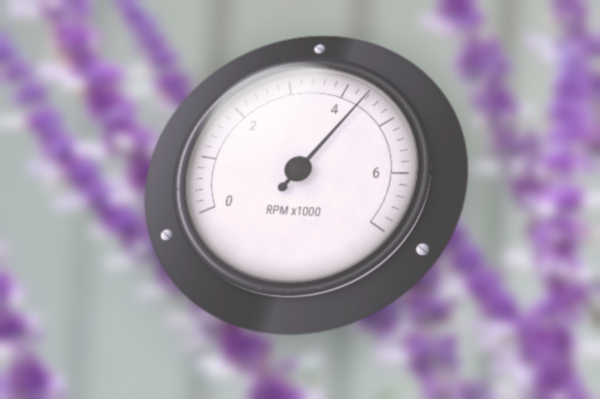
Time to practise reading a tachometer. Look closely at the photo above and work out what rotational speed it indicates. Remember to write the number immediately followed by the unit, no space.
4400rpm
